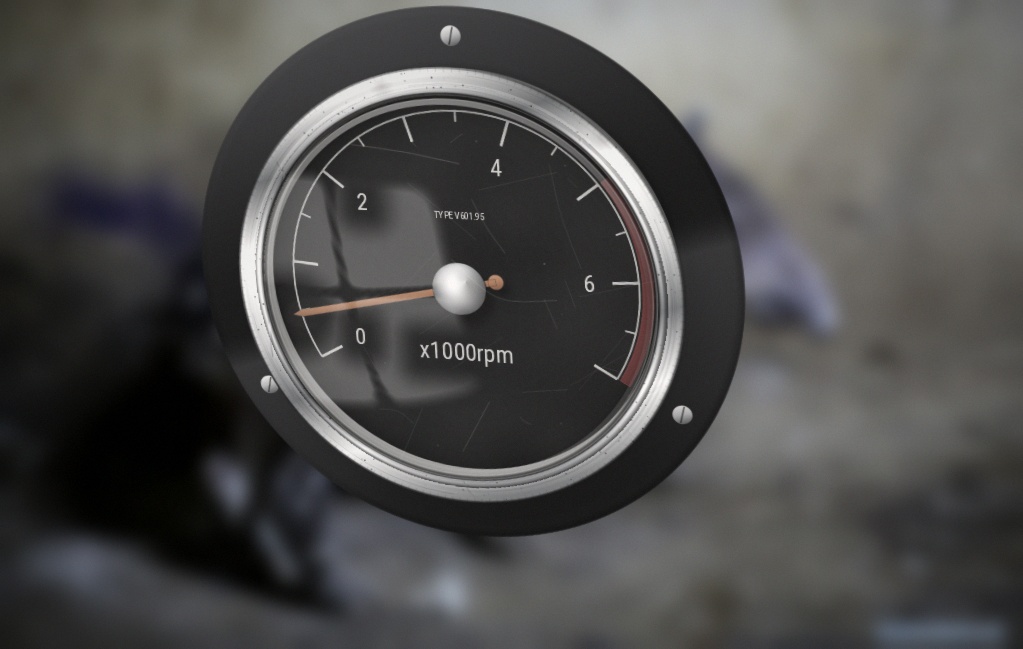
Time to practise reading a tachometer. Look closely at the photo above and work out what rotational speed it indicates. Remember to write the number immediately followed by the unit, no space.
500rpm
